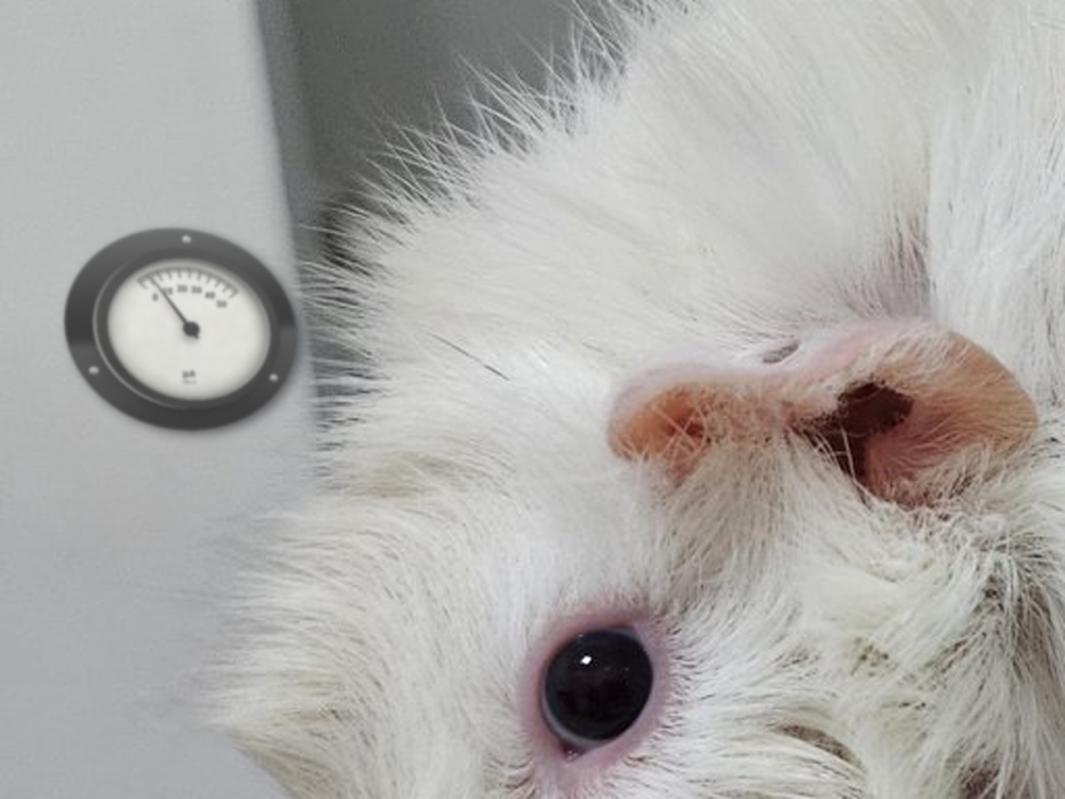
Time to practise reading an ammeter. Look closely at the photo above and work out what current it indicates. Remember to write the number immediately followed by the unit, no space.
5µA
